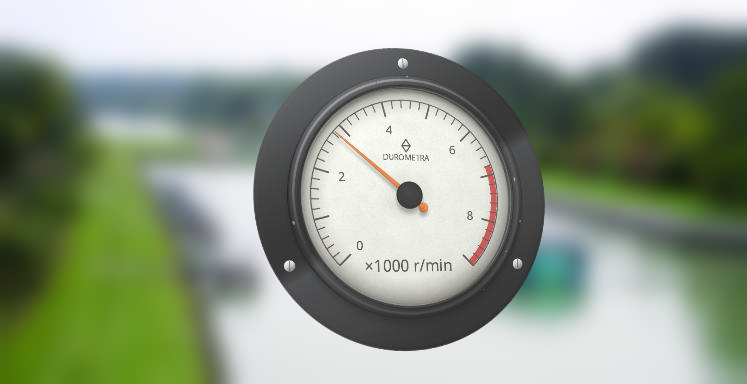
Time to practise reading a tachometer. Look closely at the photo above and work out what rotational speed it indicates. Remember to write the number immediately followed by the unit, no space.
2800rpm
